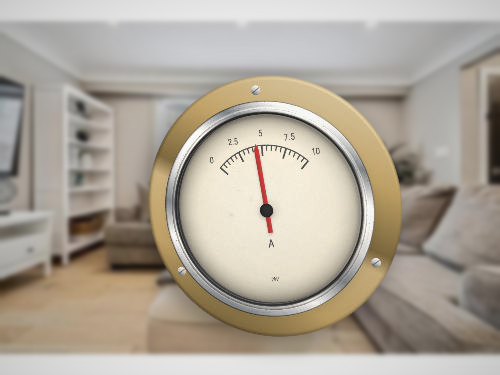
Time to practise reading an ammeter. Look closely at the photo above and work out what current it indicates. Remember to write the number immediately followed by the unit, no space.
4.5A
